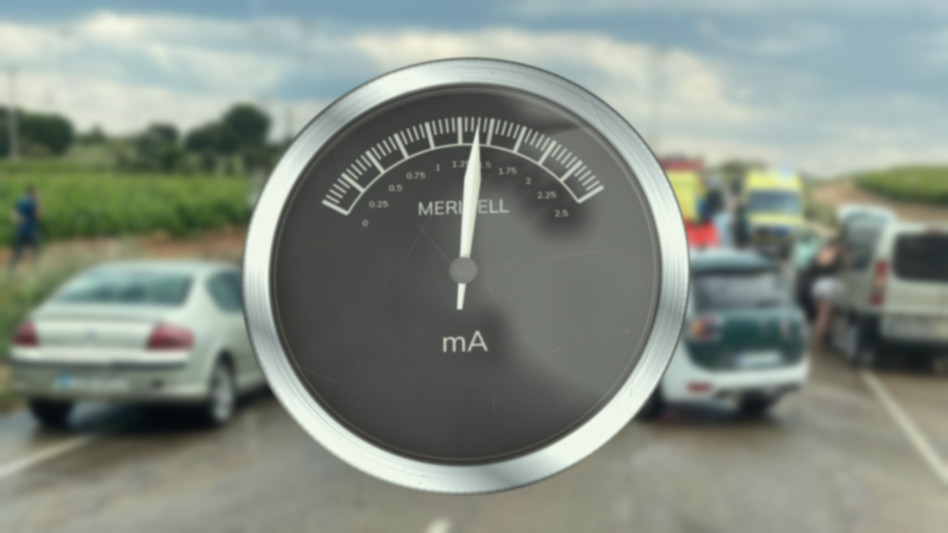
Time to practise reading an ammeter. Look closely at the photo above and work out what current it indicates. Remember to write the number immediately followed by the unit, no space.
1.4mA
